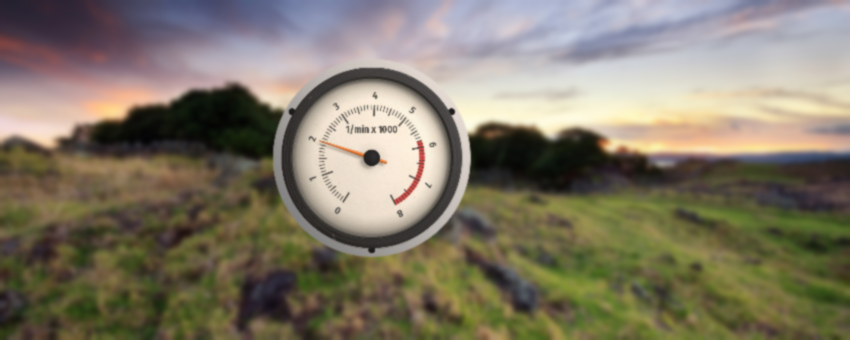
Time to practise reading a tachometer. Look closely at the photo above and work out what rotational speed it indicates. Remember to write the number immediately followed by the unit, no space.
2000rpm
